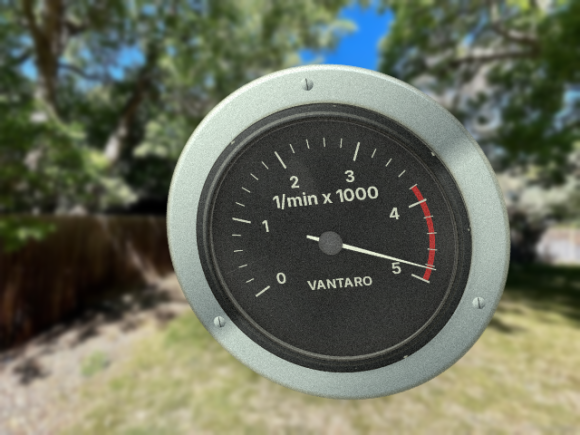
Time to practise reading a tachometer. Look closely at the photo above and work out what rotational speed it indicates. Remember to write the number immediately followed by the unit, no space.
4800rpm
